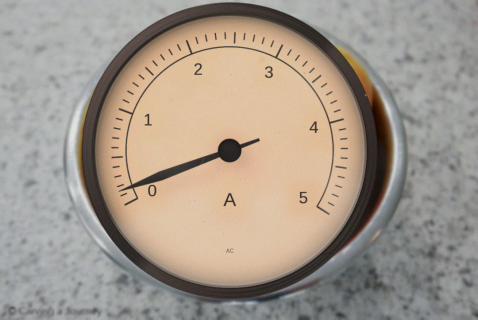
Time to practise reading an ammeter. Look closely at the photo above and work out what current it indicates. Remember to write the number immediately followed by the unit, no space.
0.15A
